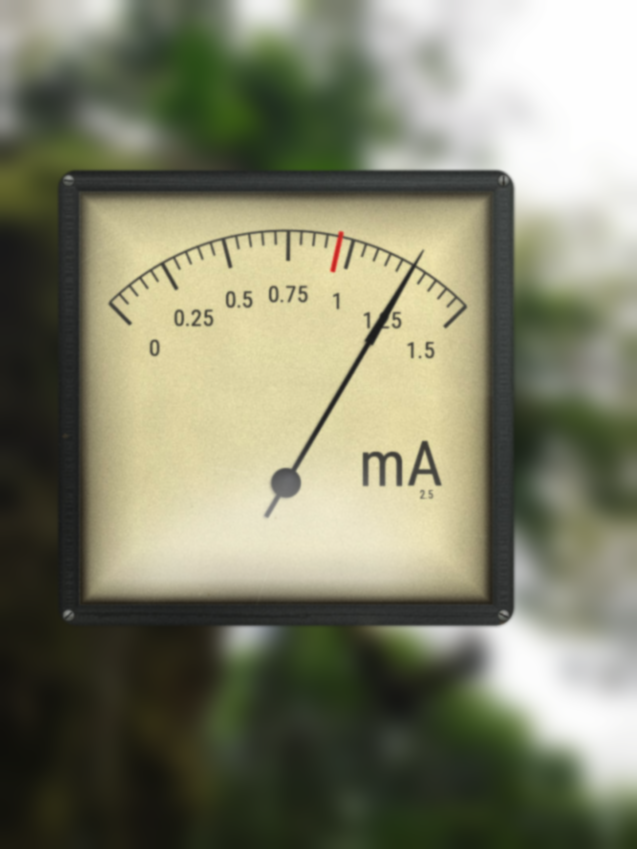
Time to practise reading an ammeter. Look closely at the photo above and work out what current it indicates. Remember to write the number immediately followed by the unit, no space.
1.25mA
